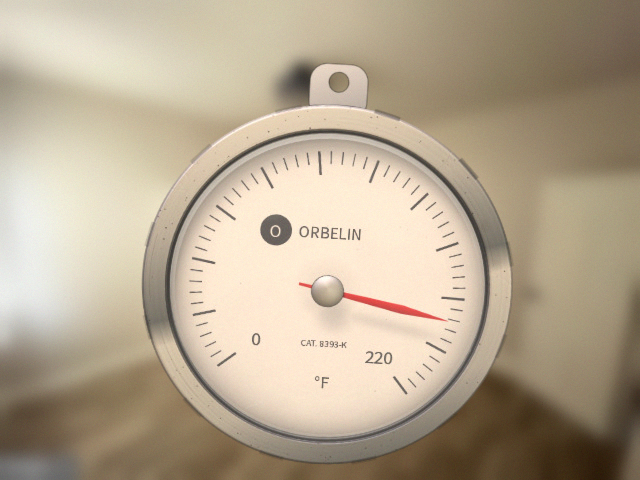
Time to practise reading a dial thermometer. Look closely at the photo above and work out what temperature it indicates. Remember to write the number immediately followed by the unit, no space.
188°F
